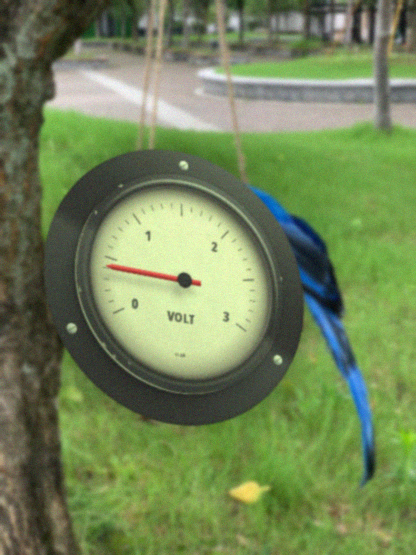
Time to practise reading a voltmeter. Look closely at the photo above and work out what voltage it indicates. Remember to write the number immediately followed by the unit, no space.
0.4V
